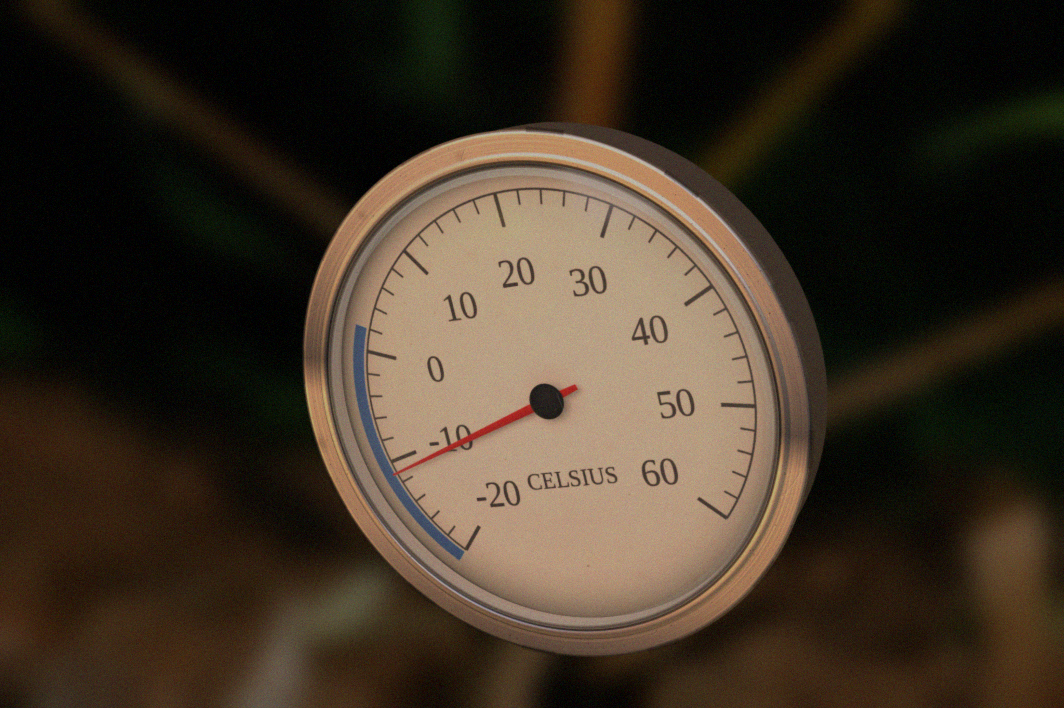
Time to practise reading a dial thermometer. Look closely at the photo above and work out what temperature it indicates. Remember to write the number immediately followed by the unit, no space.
-11°C
